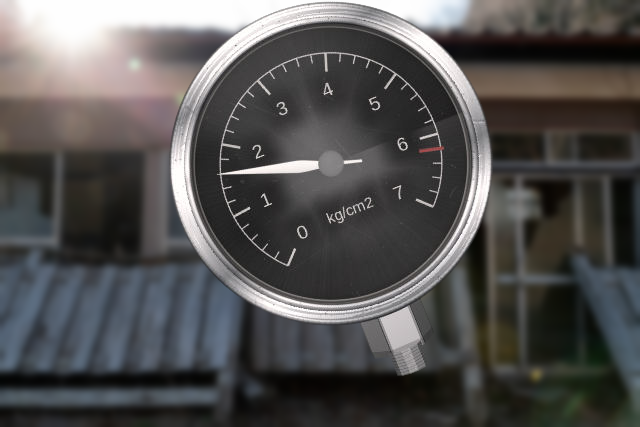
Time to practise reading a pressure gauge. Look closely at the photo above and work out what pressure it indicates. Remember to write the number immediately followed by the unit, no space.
1.6kg/cm²
